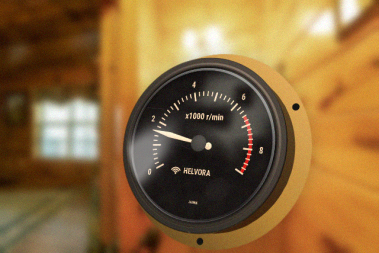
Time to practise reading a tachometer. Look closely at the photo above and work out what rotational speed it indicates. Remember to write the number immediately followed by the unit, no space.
1600rpm
